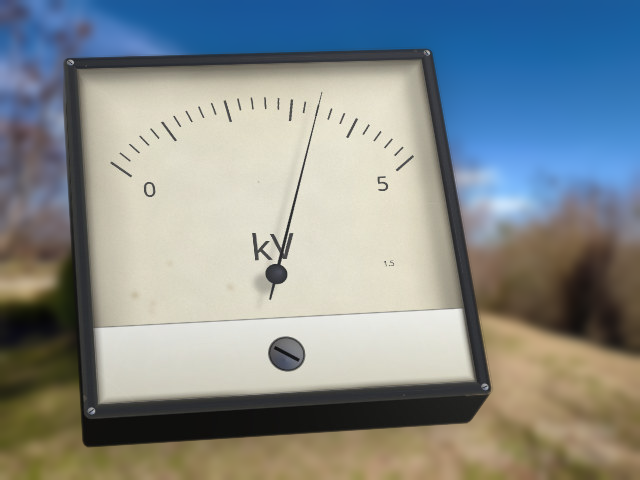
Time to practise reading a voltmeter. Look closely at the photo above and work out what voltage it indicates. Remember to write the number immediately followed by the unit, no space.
3.4kV
